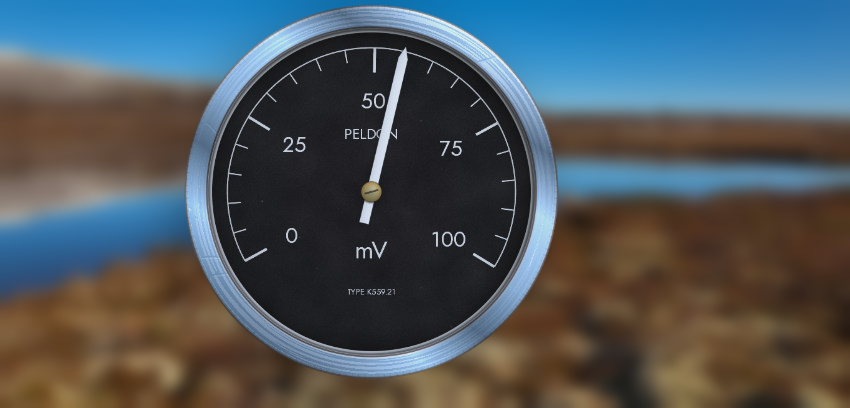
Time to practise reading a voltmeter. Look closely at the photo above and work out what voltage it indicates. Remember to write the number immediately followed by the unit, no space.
55mV
